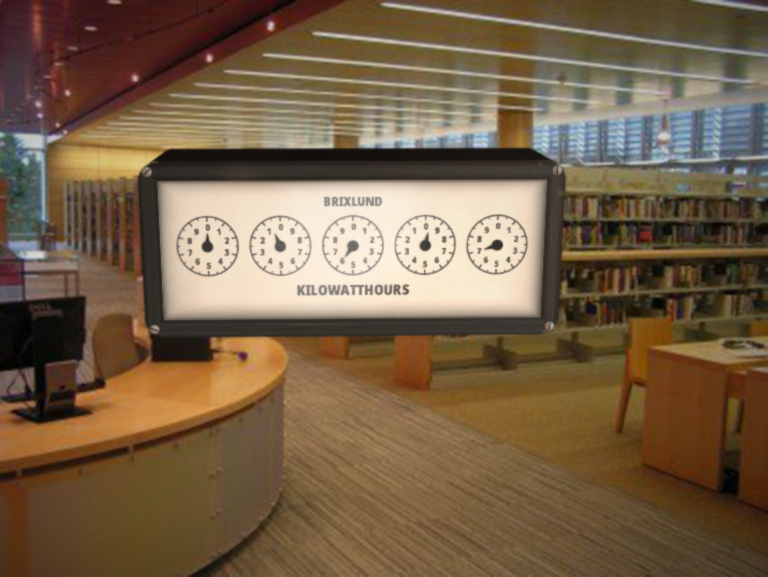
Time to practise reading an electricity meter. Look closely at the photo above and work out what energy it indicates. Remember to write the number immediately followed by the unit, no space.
597kWh
